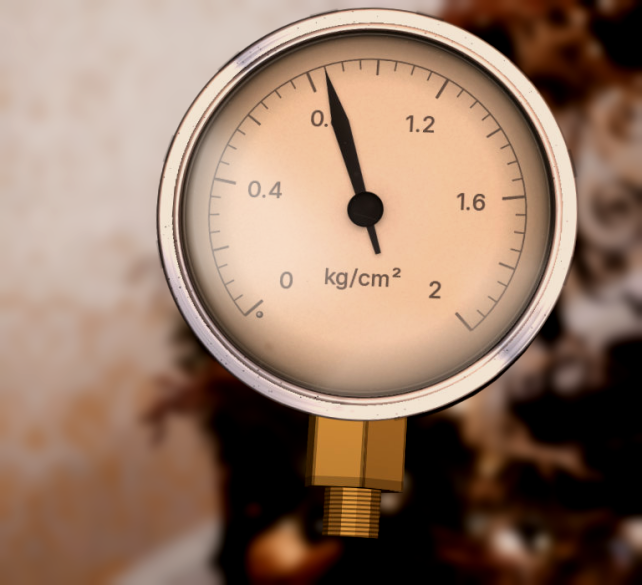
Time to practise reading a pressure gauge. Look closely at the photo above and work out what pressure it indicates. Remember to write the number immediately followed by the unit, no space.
0.85kg/cm²
